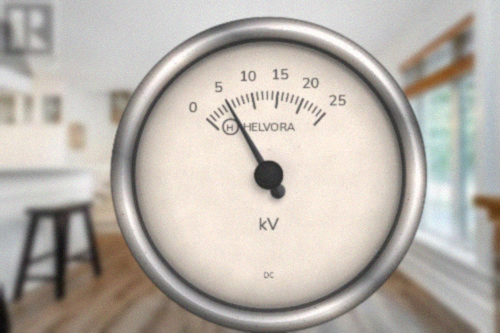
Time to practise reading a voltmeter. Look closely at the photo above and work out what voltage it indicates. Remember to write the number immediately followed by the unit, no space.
5kV
